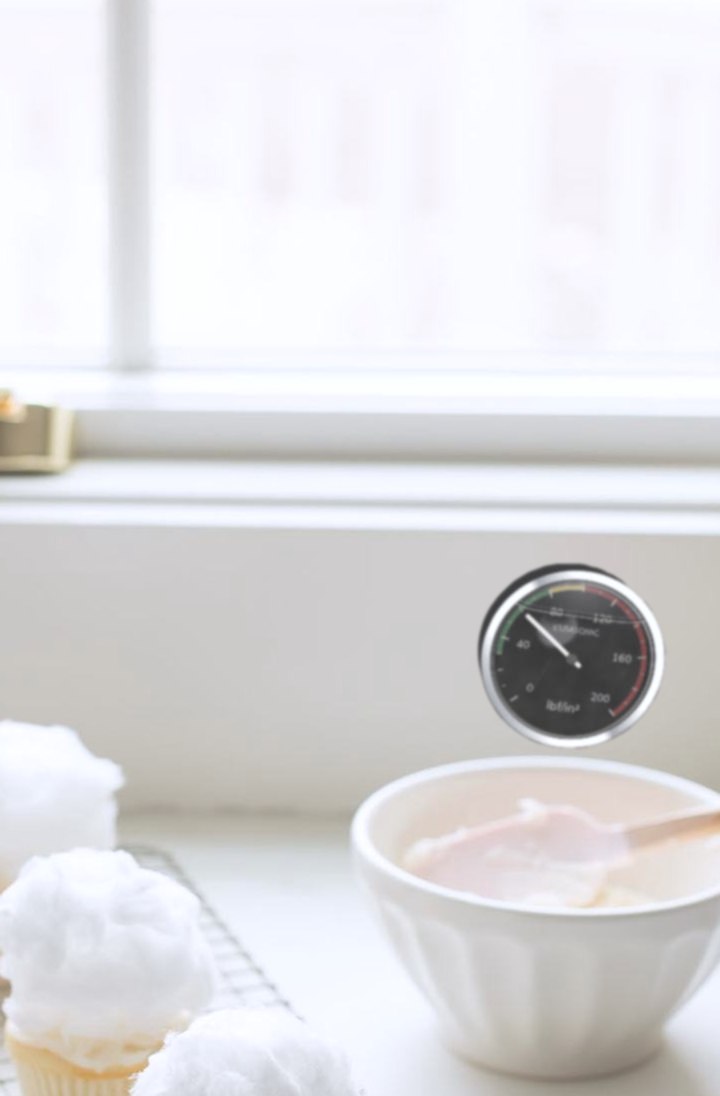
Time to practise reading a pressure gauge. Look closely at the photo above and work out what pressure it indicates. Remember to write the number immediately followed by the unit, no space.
60psi
